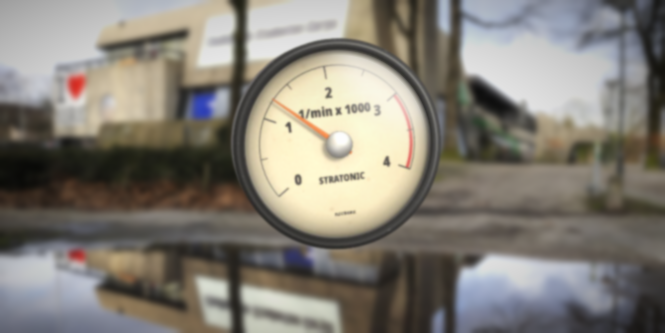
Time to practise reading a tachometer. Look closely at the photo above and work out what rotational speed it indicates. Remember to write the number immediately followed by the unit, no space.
1250rpm
